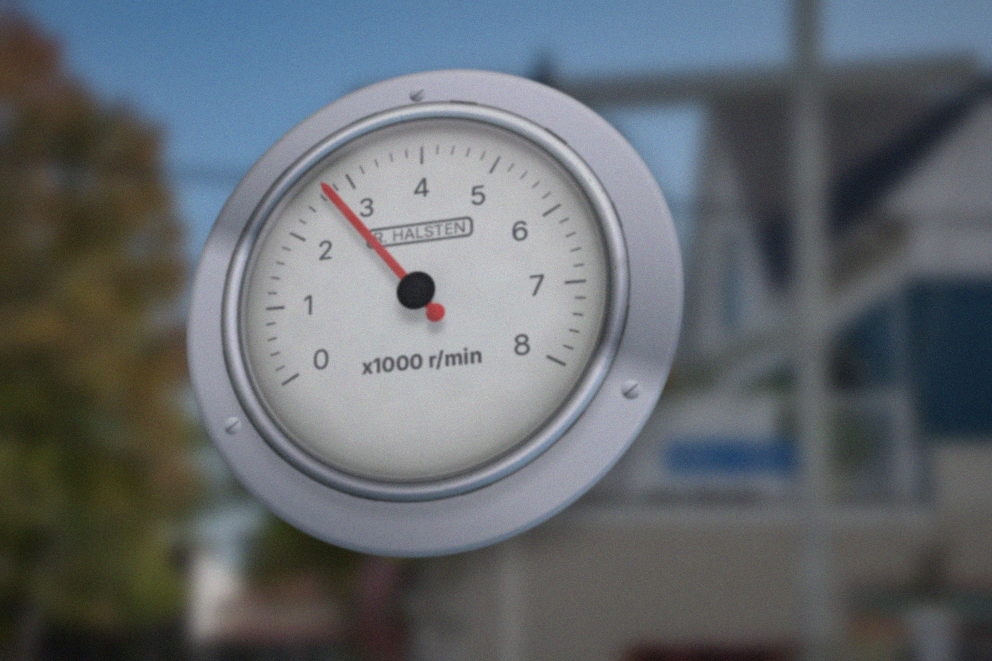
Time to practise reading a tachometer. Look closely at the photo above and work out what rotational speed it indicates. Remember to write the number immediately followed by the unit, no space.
2700rpm
